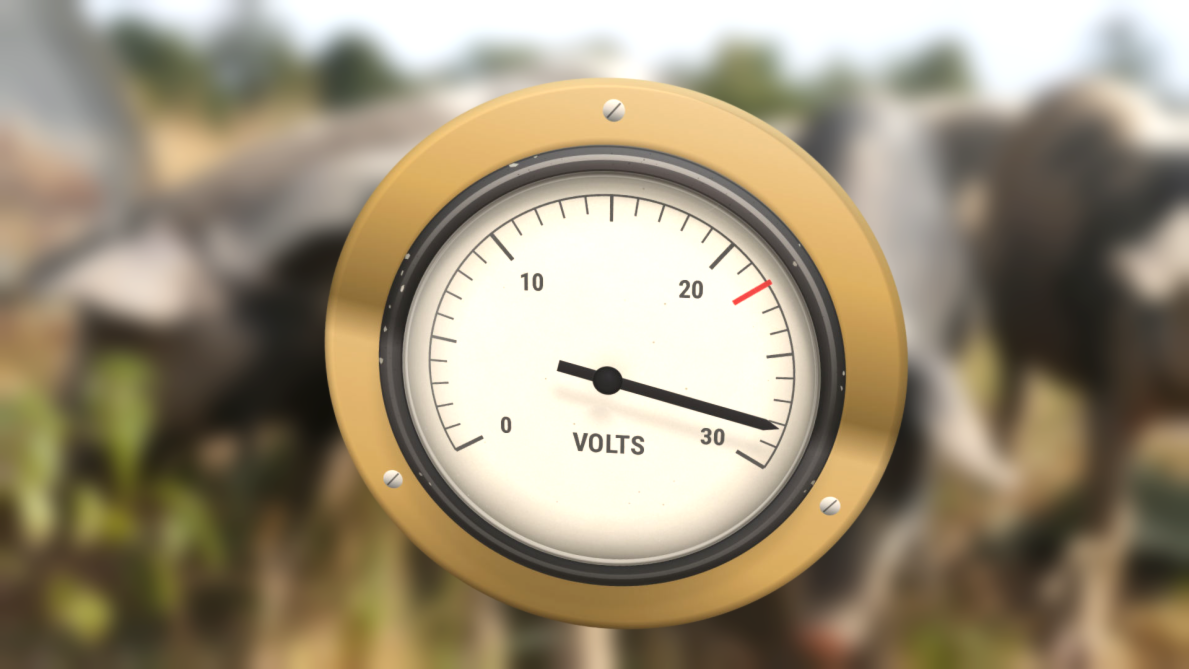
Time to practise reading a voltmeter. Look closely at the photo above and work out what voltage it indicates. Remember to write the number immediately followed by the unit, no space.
28V
